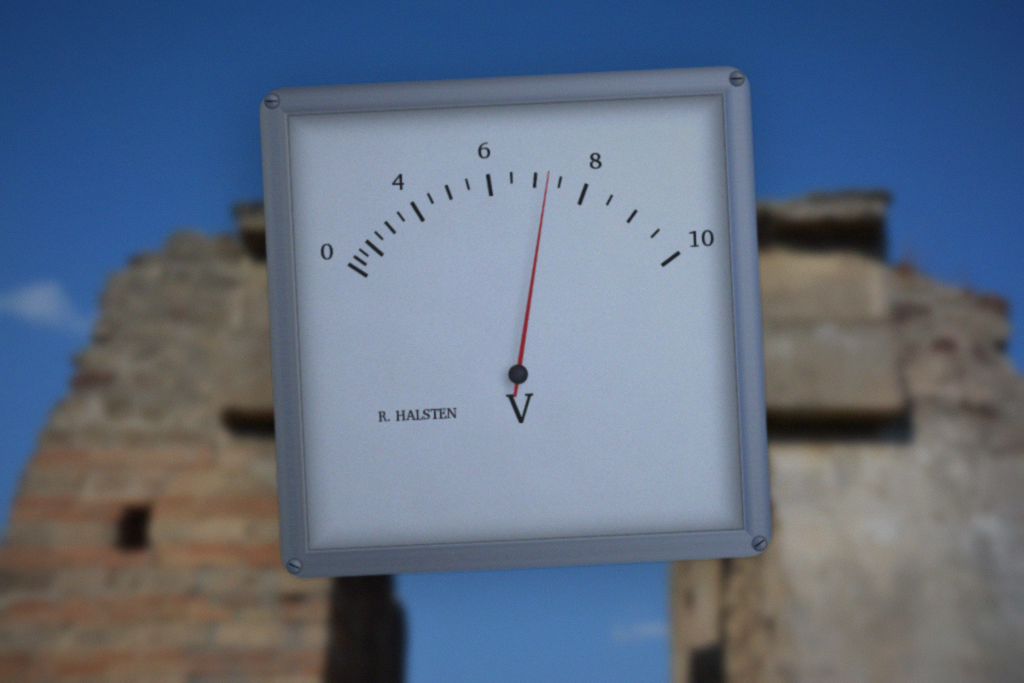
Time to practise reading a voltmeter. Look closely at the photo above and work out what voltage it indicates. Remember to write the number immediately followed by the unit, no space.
7.25V
